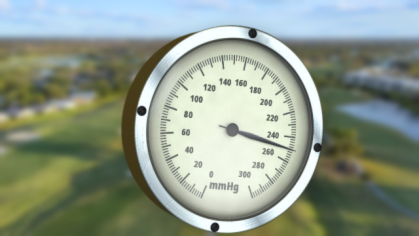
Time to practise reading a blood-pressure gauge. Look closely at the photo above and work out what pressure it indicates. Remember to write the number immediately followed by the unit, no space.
250mmHg
